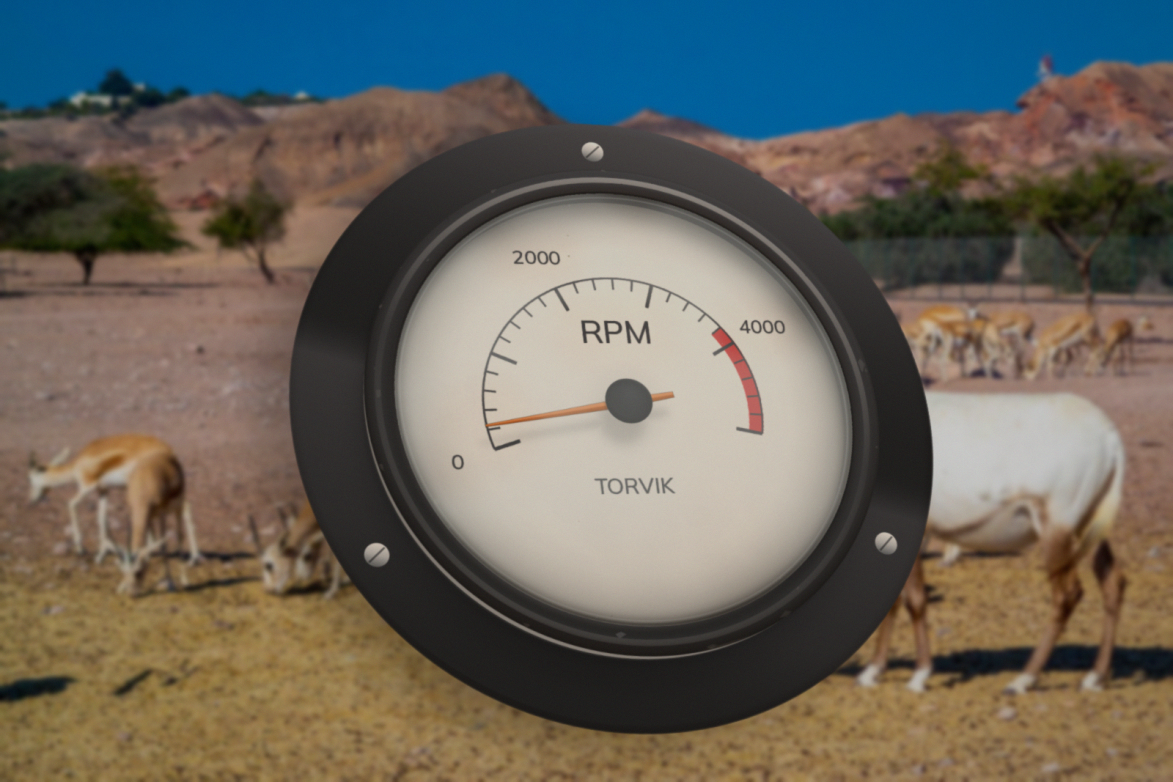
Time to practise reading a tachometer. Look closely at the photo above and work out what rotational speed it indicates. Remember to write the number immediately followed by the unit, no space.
200rpm
